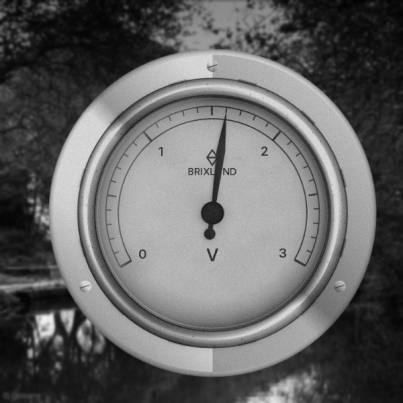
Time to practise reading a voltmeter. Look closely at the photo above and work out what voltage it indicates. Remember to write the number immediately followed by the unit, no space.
1.6V
